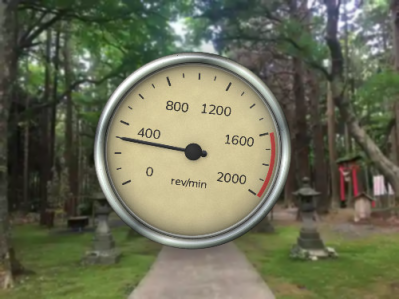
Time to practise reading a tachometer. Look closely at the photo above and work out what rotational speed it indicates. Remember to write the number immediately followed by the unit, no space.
300rpm
